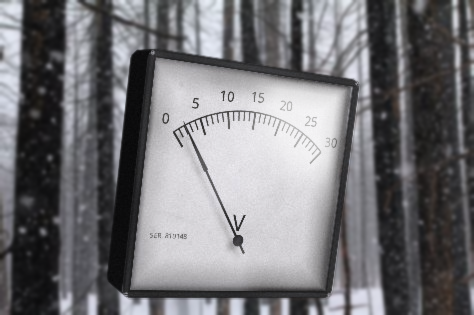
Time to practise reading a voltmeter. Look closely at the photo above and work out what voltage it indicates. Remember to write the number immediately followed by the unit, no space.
2V
